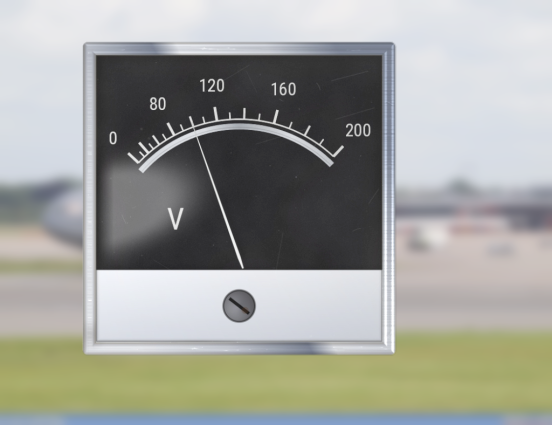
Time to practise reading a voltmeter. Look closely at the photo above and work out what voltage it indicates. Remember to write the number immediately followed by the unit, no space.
100V
